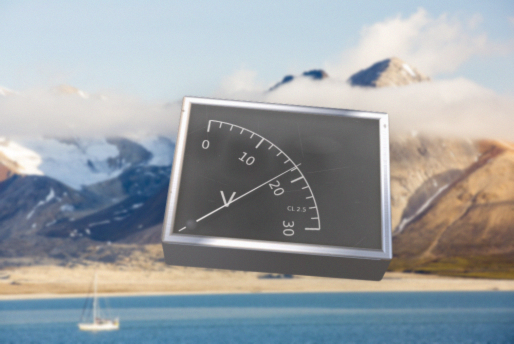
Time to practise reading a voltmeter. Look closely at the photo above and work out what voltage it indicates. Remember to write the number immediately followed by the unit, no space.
18V
